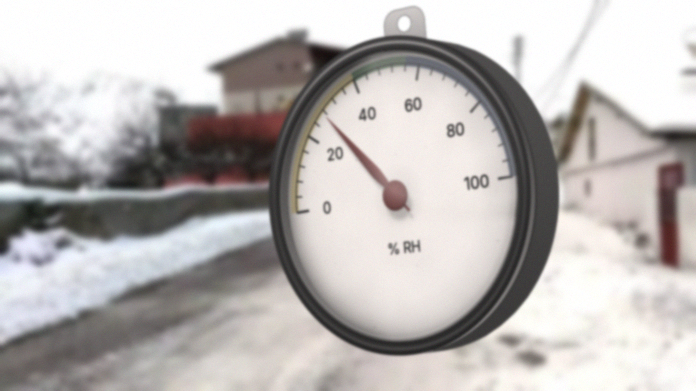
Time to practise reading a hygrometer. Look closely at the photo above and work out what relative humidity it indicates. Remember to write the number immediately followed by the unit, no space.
28%
